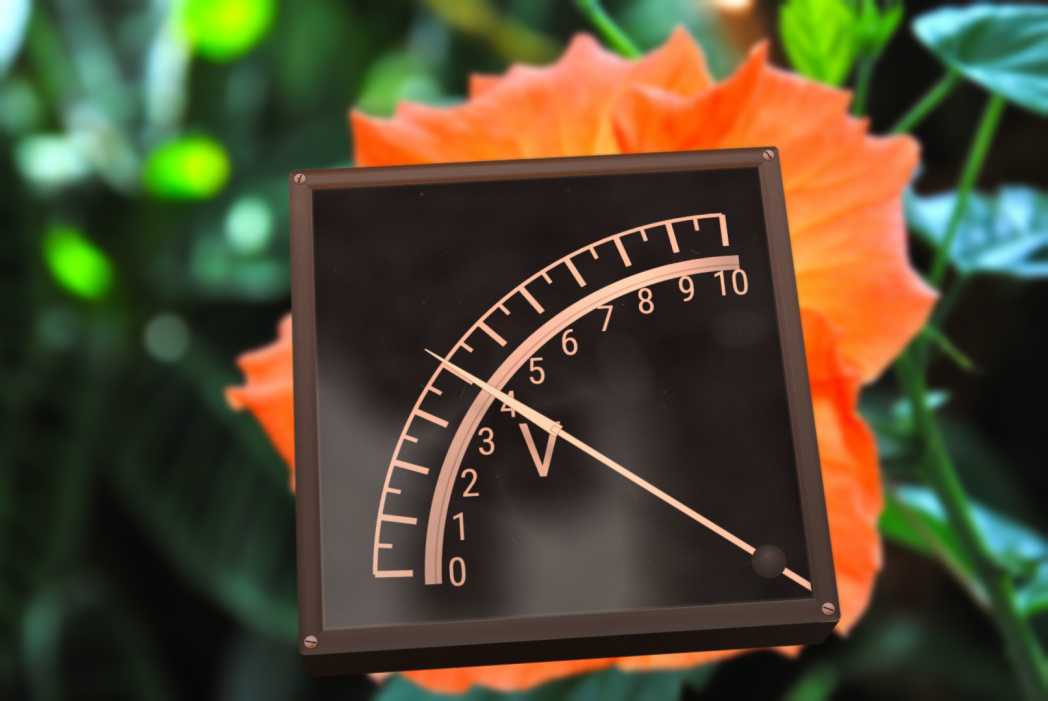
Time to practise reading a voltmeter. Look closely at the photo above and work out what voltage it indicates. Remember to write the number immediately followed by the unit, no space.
4V
